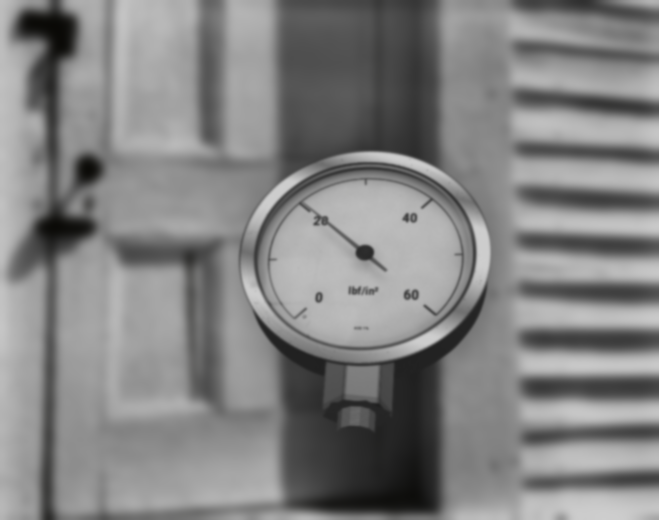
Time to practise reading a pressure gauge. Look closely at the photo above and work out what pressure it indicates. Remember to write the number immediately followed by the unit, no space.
20psi
